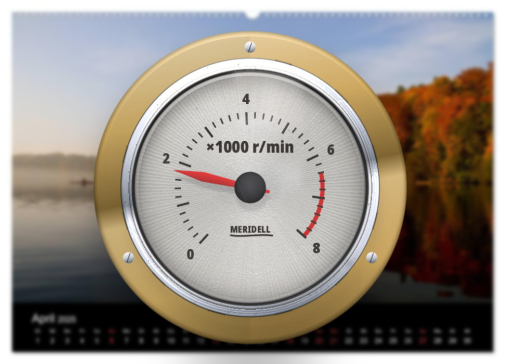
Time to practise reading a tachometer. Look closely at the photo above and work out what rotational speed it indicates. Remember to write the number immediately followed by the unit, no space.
1800rpm
